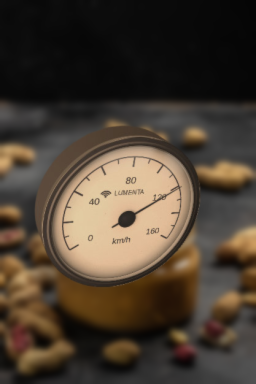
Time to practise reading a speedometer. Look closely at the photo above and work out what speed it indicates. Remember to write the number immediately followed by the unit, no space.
120km/h
